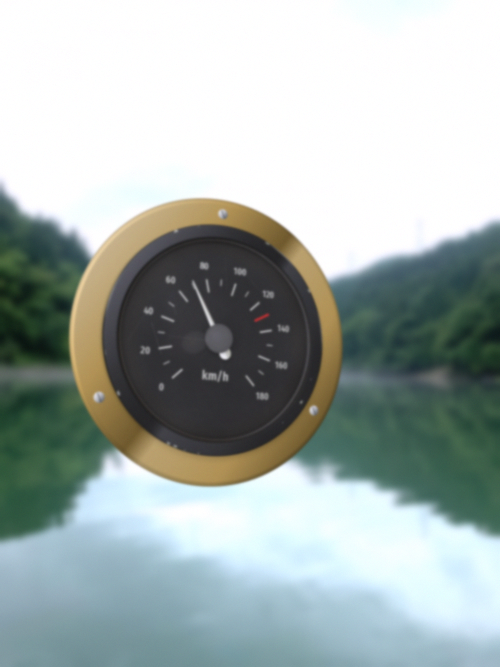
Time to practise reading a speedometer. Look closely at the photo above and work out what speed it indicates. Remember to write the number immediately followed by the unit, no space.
70km/h
